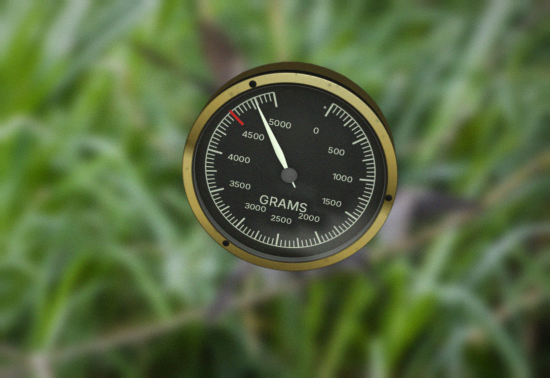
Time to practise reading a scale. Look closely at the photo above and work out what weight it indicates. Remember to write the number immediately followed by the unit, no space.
4800g
